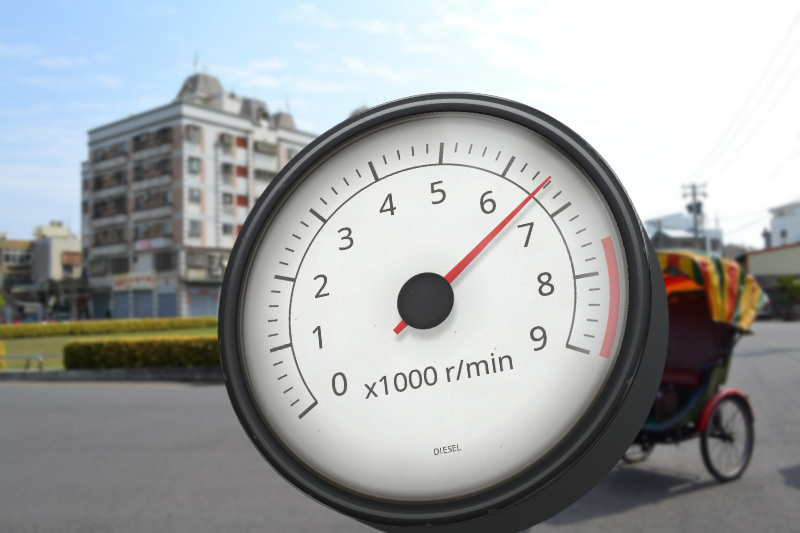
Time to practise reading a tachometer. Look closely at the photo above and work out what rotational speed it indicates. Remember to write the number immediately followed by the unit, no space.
6600rpm
